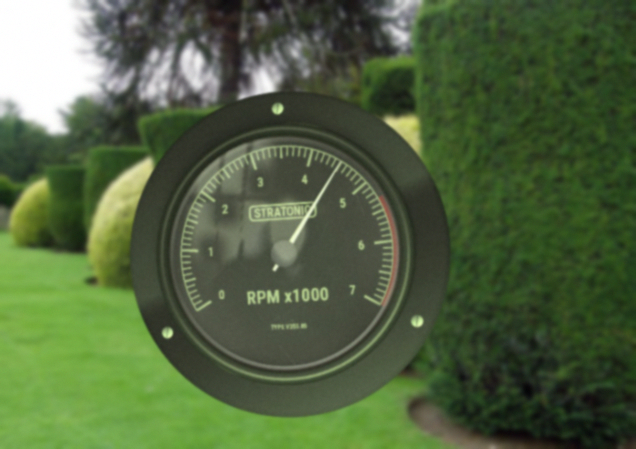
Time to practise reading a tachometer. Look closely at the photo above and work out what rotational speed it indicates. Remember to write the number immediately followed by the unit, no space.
4500rpm
